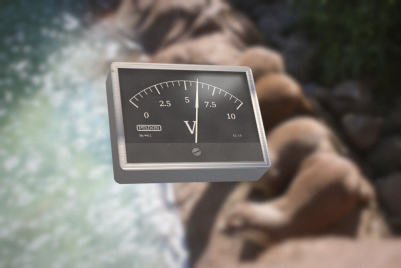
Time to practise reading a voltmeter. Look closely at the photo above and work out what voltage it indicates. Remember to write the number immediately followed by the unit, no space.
6V
